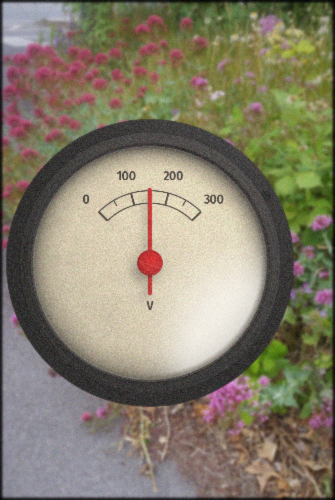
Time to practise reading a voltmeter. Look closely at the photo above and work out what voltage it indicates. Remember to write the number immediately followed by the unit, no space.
150V
